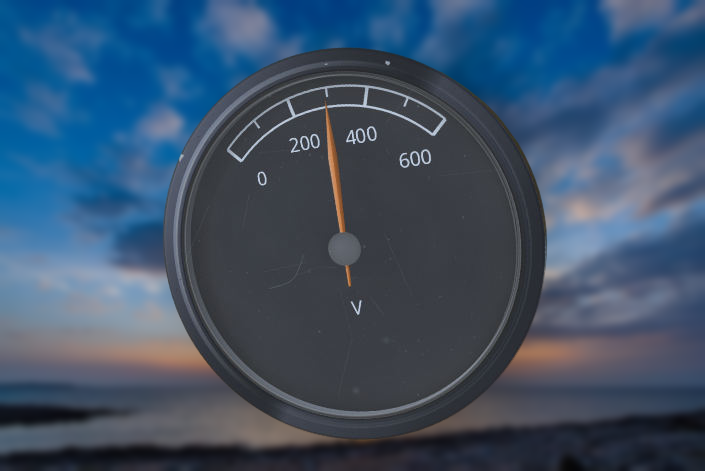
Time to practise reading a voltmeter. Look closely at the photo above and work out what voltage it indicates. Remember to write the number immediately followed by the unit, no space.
300V
